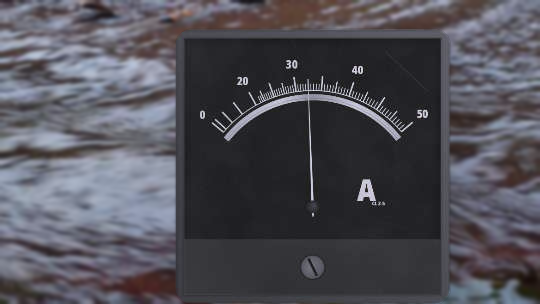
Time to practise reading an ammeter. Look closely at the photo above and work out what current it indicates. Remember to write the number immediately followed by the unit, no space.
32.5A
